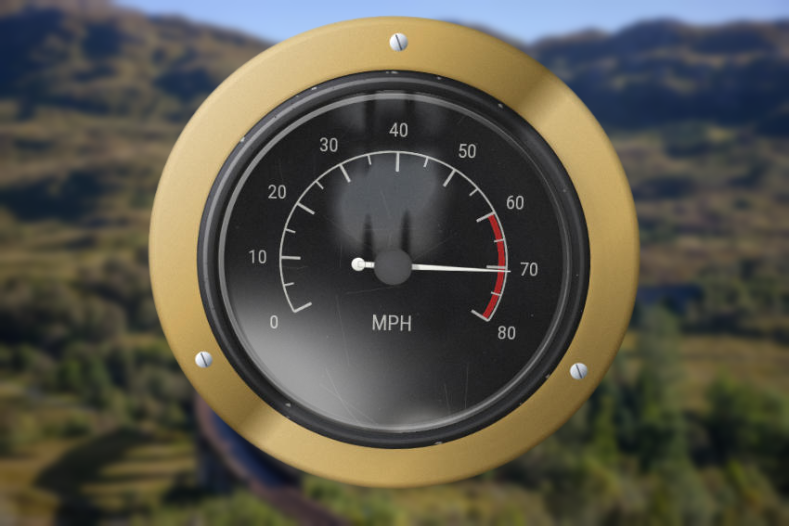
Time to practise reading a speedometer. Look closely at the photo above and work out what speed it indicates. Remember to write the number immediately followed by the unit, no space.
70mph
